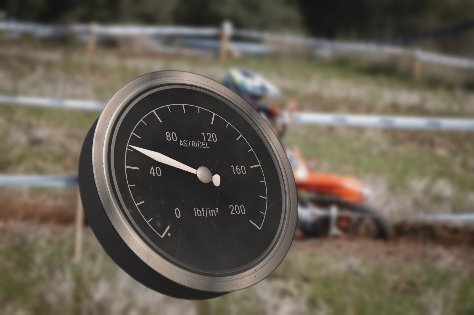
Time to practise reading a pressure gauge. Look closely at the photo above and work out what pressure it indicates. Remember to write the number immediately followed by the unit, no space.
50psi
